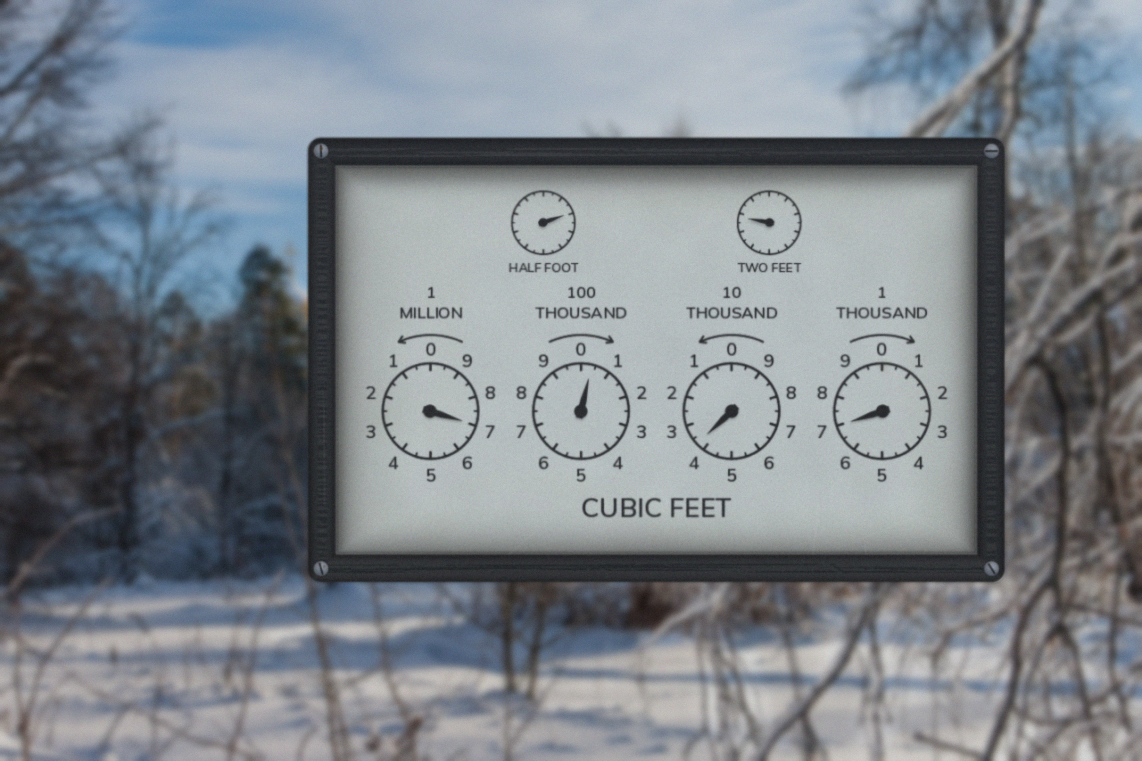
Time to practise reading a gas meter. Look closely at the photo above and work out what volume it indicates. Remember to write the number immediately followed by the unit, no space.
703700ft³
